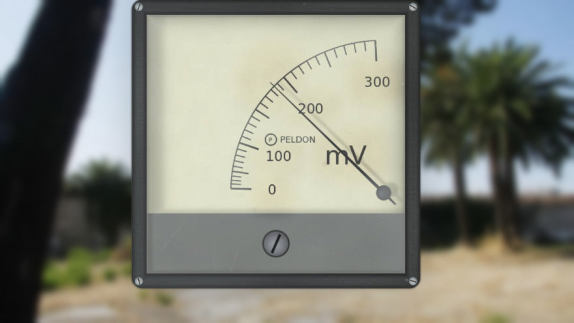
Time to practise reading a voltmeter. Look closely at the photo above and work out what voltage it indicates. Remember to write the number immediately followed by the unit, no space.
185mV
